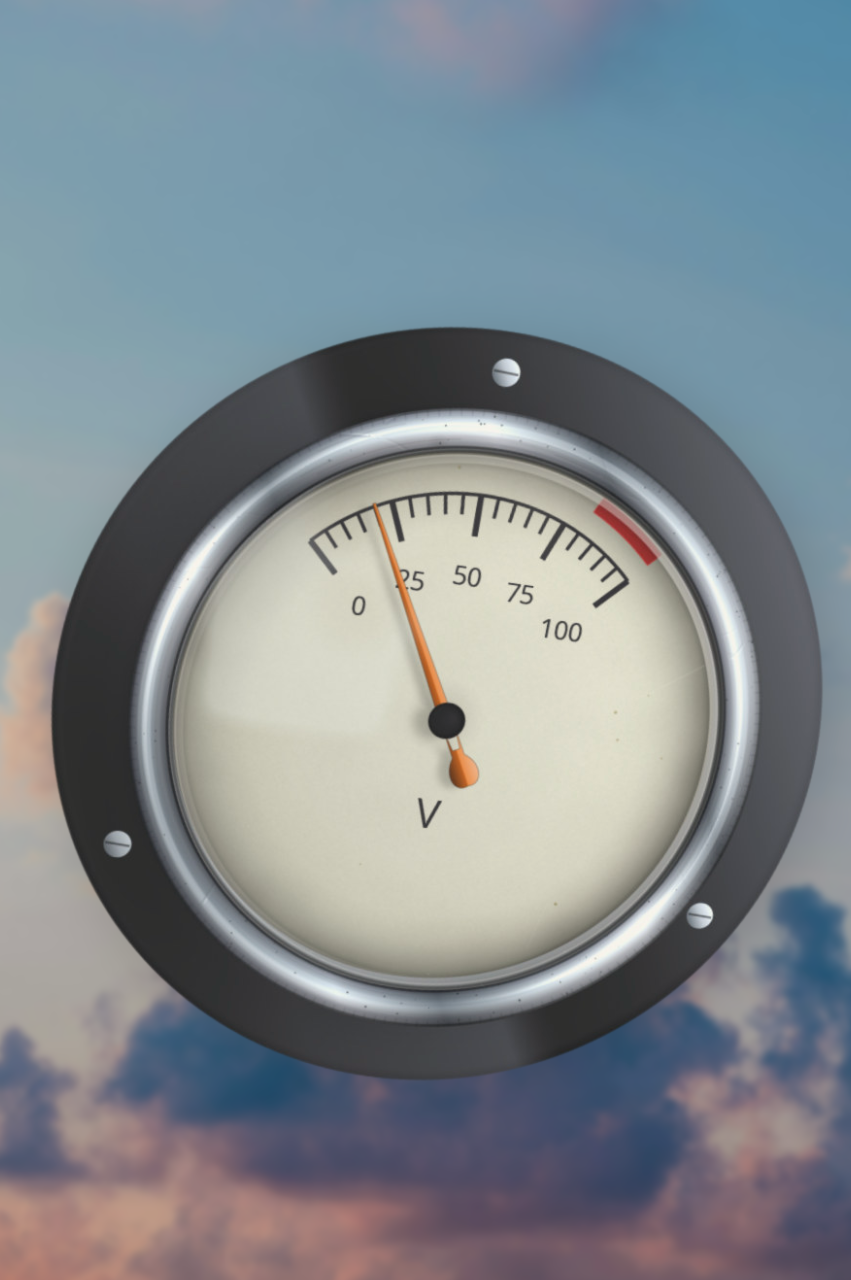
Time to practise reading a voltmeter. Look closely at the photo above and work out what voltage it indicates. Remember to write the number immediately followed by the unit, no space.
20V
